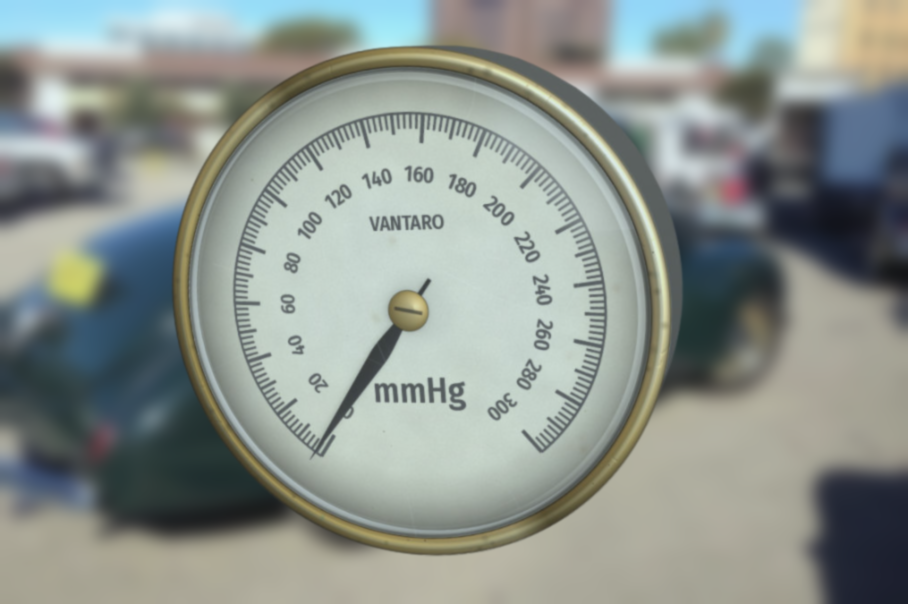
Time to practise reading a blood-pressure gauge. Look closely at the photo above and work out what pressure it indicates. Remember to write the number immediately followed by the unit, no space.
2mmHg
